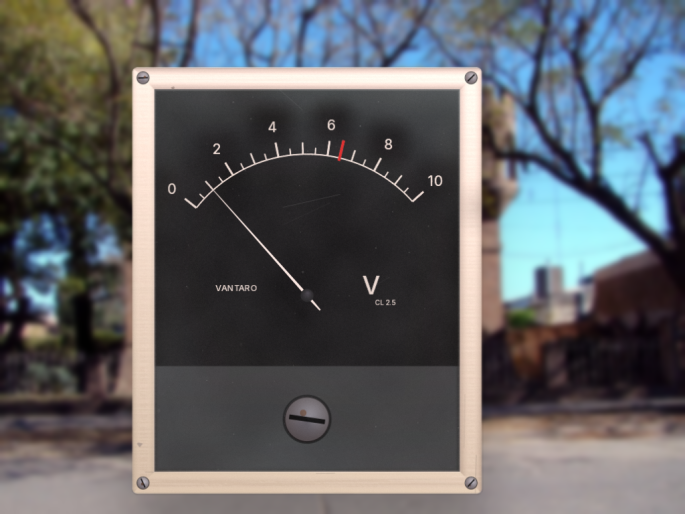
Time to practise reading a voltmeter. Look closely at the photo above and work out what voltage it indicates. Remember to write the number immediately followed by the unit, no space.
1V
